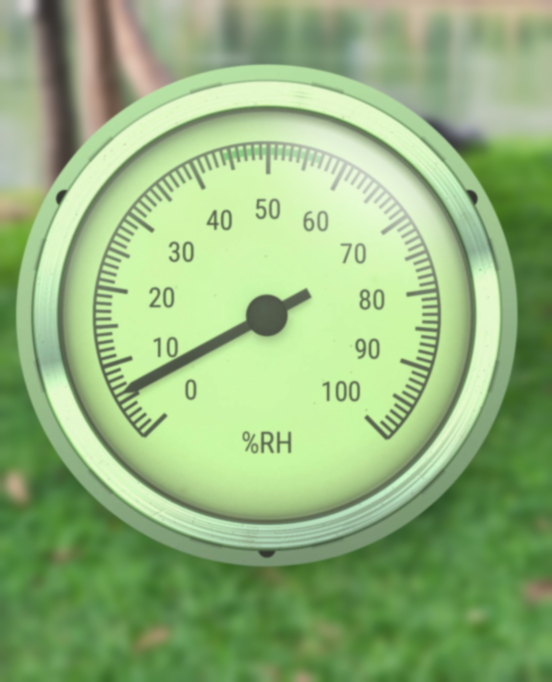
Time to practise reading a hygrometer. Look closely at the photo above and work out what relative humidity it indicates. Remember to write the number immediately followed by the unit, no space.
6%
